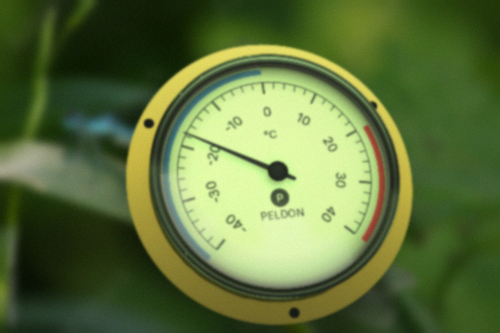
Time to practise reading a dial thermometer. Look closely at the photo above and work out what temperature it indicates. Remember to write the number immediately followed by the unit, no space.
-18°C
